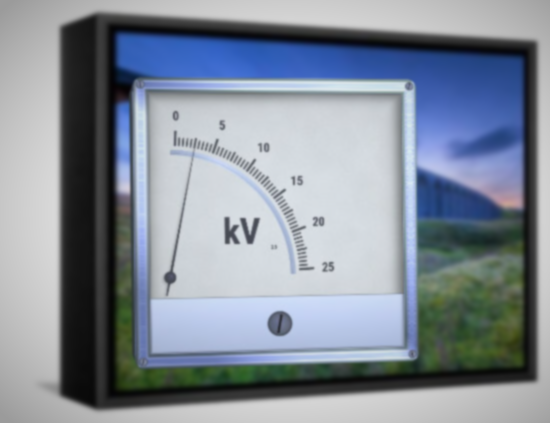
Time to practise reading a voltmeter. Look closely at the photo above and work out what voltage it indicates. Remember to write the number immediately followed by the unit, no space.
2.5kV
